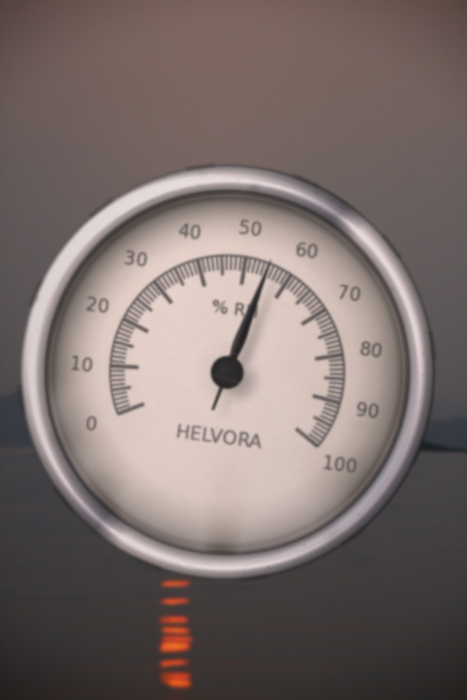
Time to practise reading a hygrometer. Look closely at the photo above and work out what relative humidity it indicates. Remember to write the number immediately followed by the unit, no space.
55%
